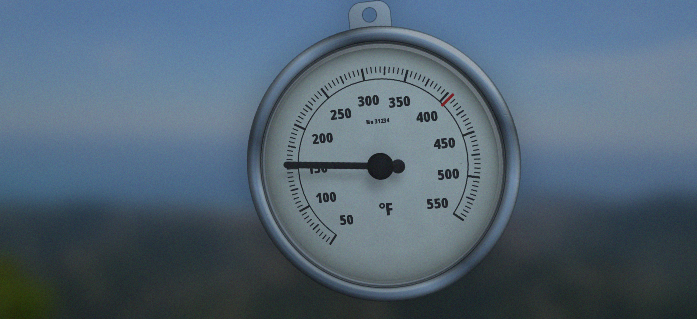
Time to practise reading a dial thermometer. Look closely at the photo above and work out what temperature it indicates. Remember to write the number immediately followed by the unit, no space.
155°F
